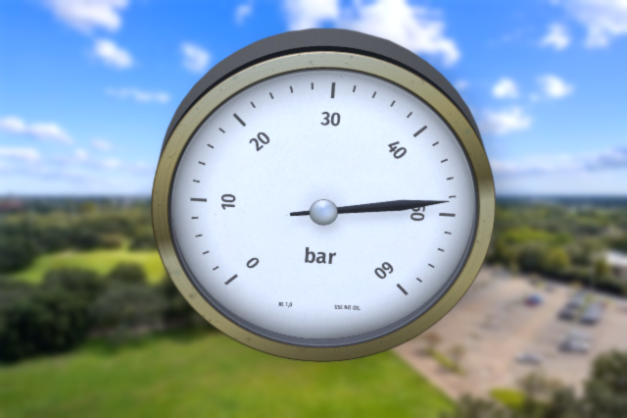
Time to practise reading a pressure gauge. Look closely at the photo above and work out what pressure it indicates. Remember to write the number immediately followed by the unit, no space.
48bar
